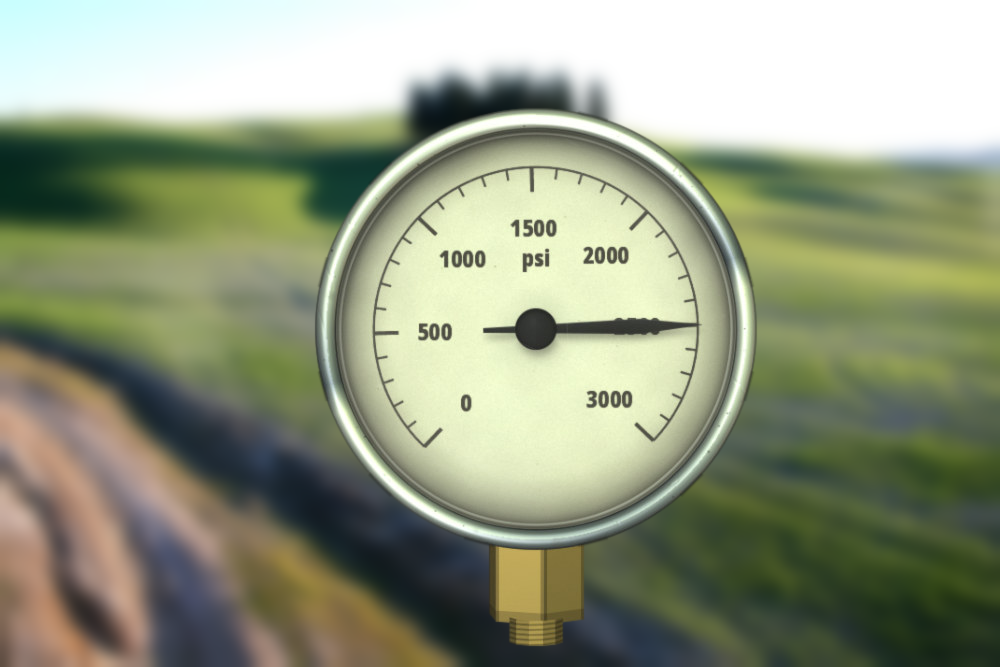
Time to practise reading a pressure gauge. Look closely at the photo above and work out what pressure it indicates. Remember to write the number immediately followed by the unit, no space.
2500psi
